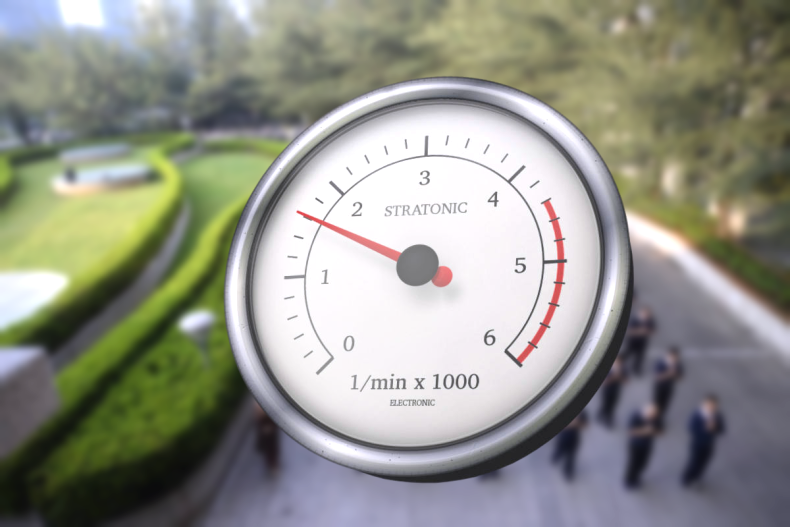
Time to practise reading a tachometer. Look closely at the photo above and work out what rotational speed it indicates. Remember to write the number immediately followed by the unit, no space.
1600rpm
